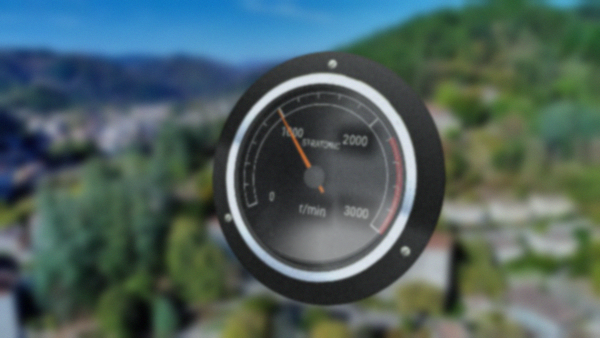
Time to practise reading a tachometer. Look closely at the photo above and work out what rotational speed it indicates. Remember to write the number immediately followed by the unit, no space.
1000rpm
